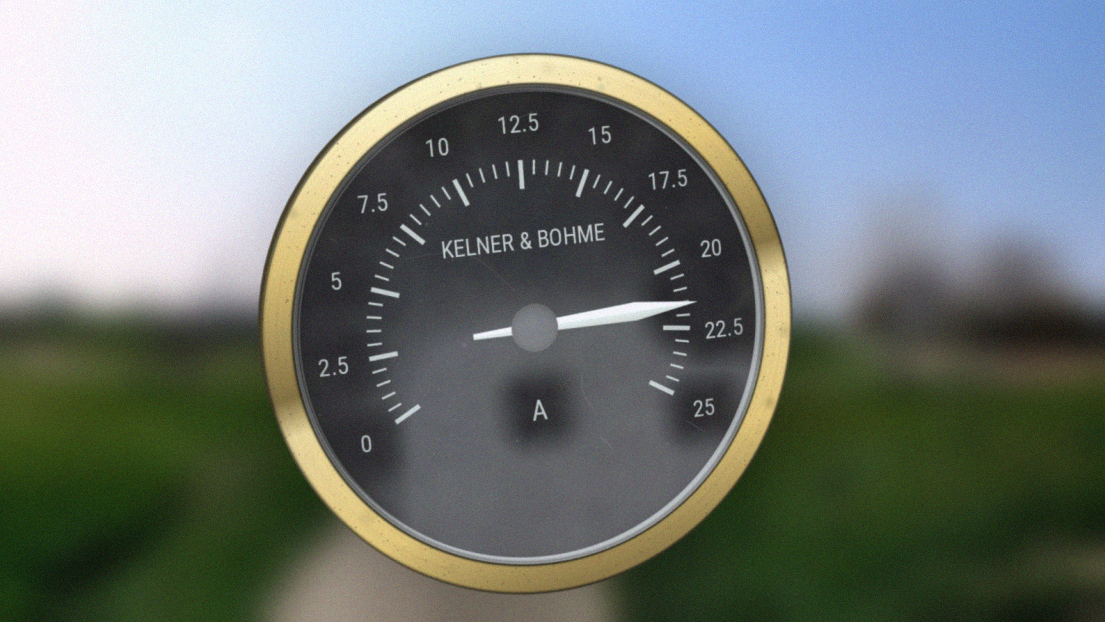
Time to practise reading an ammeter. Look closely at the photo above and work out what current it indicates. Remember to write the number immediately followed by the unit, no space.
21.5A
